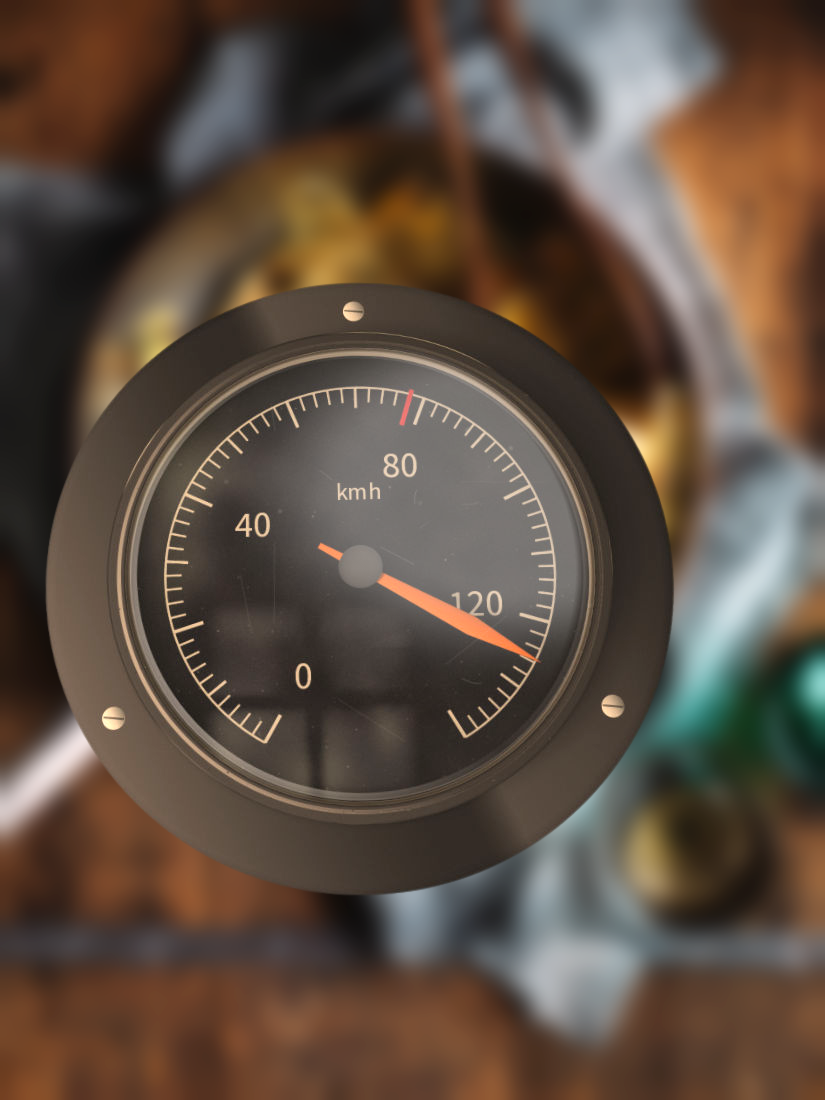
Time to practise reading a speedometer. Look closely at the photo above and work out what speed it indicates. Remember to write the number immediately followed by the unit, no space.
126km/h
